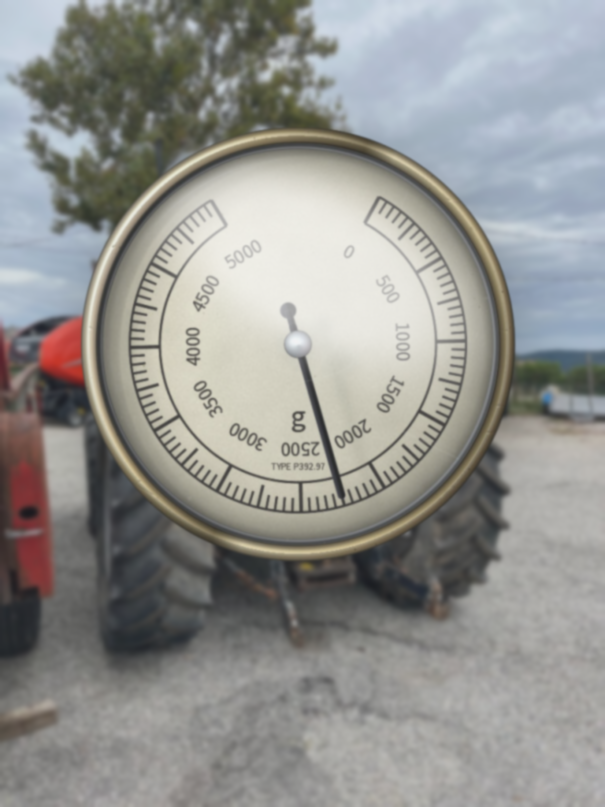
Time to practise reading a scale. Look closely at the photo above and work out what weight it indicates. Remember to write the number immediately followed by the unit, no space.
2250g
